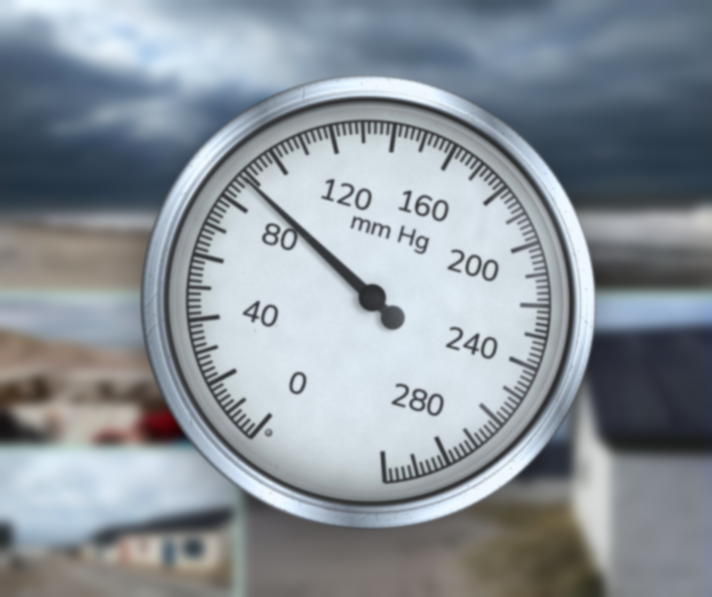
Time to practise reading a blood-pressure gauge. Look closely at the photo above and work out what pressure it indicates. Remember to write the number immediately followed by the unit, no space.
88mmHg
